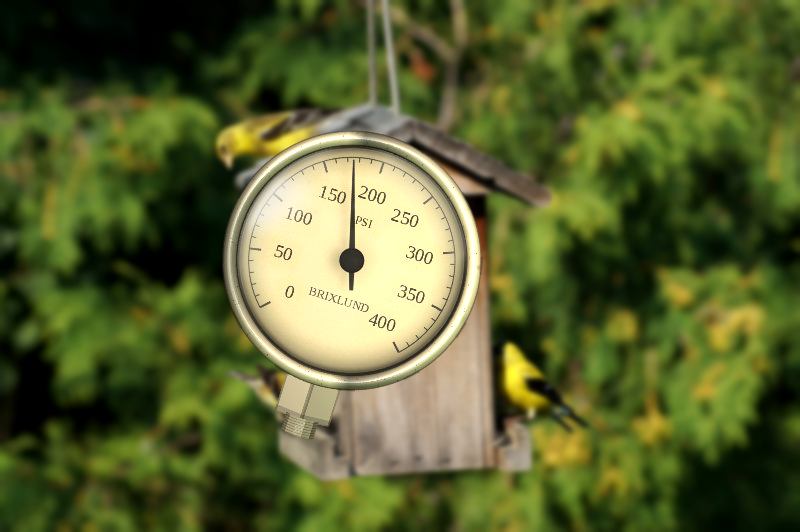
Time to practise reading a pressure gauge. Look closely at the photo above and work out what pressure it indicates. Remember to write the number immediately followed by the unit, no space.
175psi
